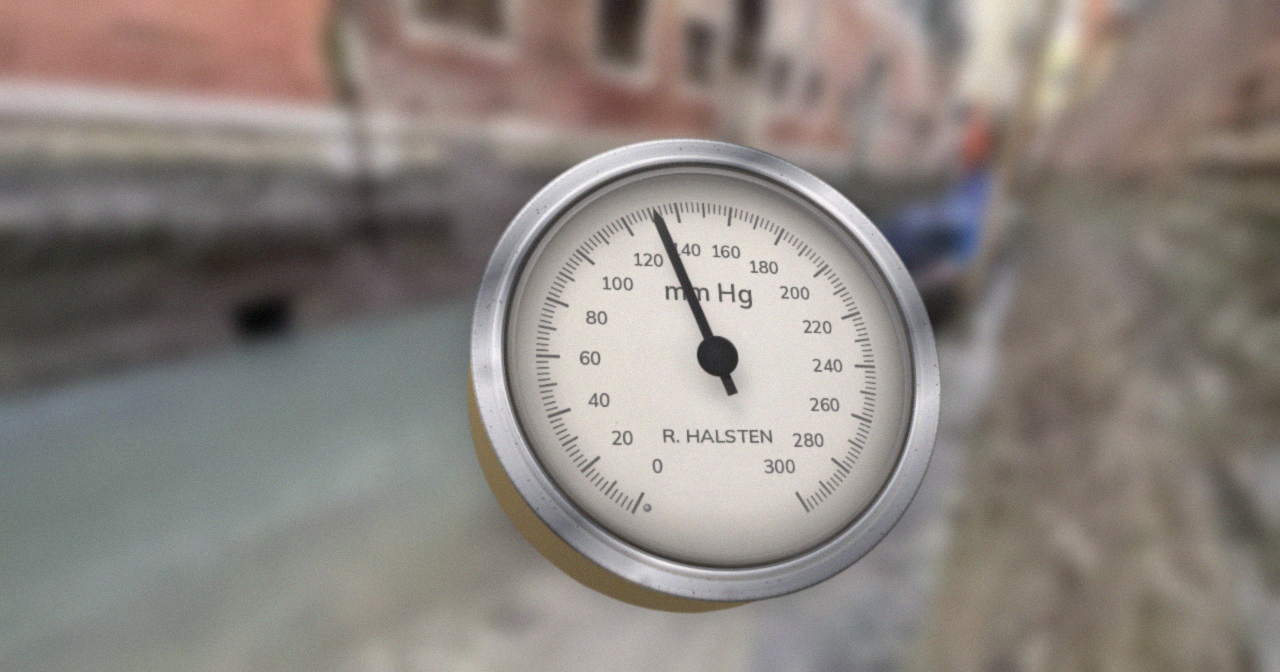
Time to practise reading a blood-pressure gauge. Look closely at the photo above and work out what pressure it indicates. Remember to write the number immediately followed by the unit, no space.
130mmHg
